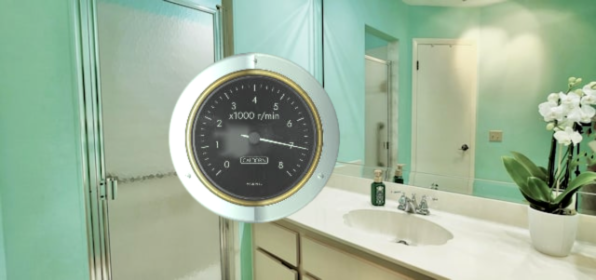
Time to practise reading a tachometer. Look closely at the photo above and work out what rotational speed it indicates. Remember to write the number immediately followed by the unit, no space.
7000rpm
